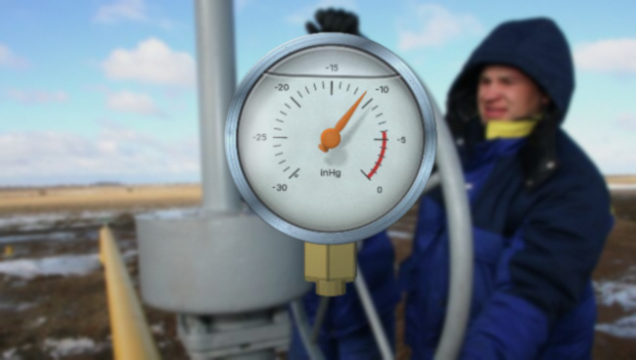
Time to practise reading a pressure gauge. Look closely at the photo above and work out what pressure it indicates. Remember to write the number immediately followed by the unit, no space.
-11inHg
